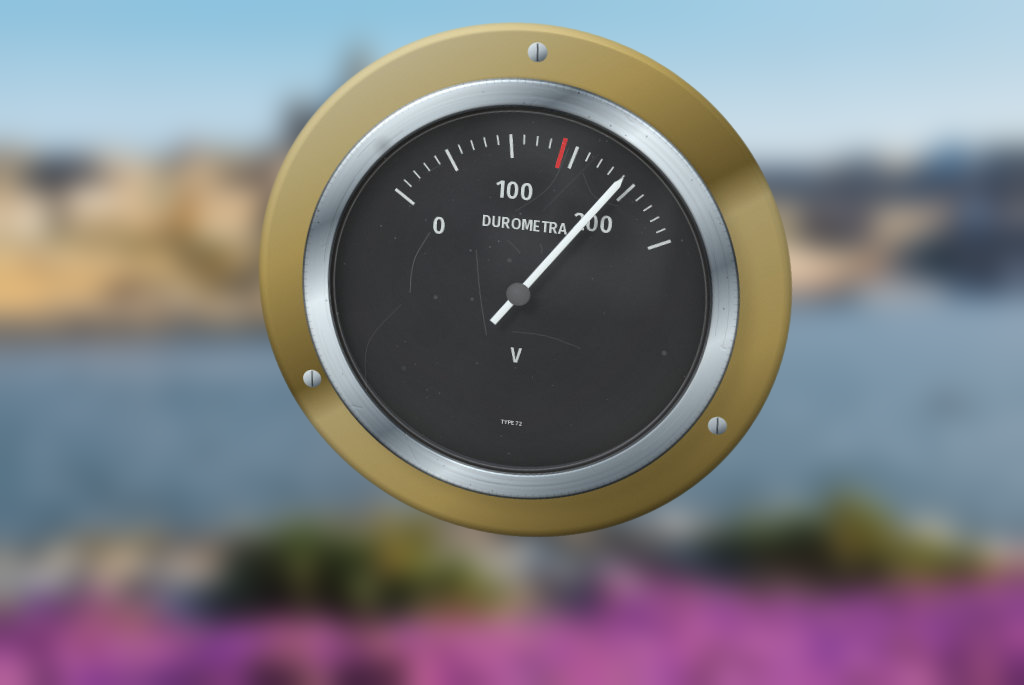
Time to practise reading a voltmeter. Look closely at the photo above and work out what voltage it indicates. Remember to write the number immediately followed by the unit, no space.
190V
